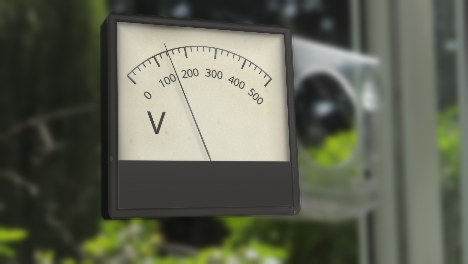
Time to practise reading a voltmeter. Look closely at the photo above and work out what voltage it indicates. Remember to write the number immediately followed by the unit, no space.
140V
